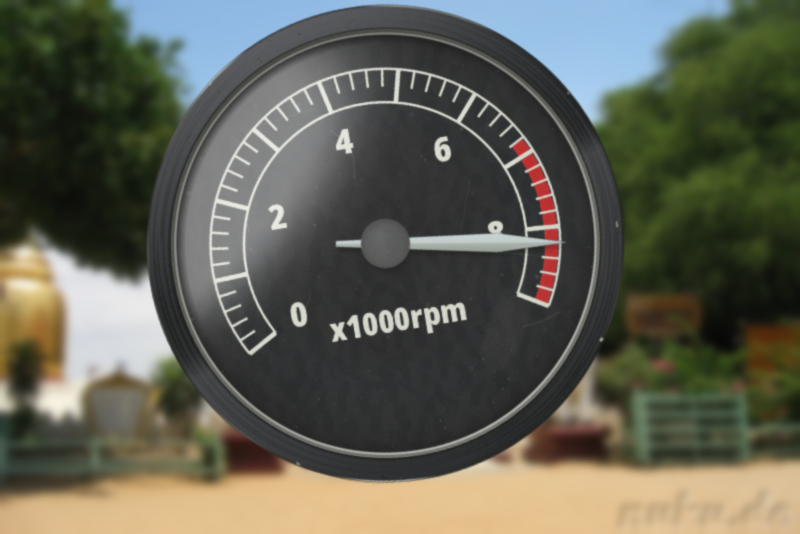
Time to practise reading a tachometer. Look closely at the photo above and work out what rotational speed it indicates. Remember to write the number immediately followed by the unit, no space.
8200rpm
